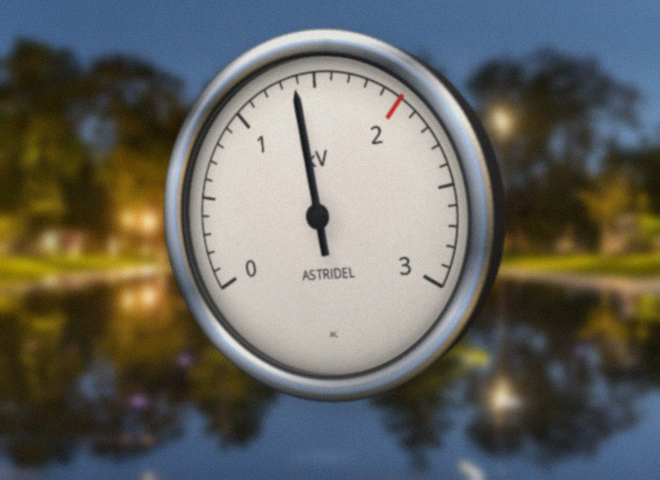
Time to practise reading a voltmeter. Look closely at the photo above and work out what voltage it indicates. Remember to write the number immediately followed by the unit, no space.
1.4kV
